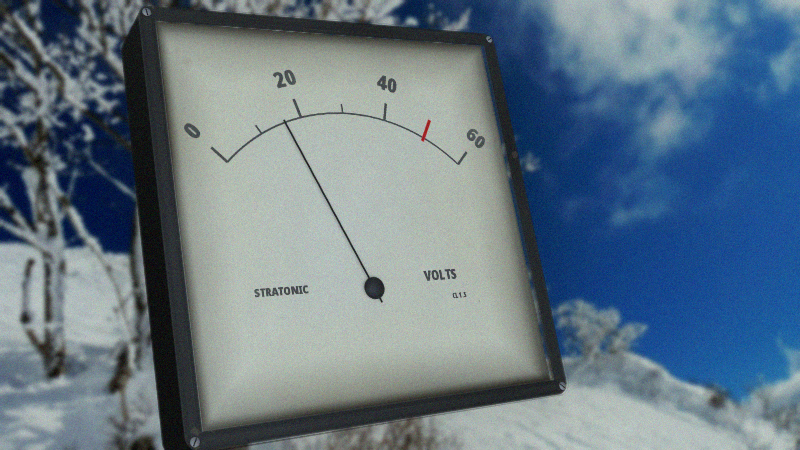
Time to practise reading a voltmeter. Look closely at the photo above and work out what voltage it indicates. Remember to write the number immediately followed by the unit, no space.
15V
